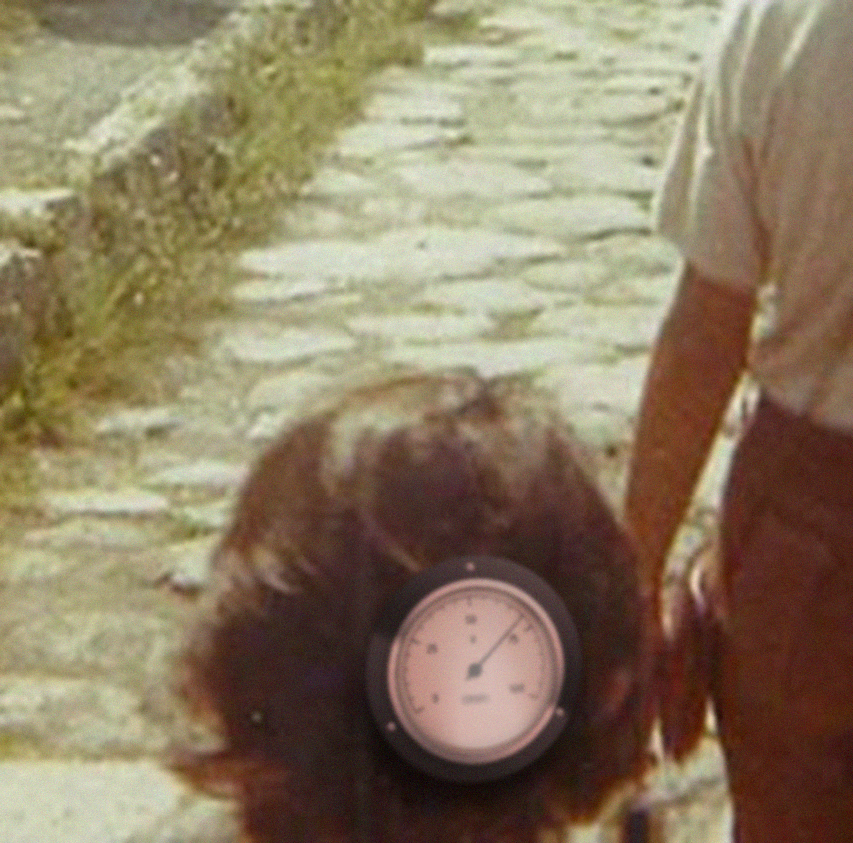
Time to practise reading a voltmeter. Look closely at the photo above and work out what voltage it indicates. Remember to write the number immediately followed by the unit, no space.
70V
